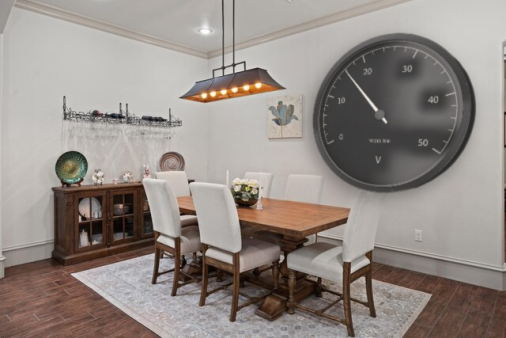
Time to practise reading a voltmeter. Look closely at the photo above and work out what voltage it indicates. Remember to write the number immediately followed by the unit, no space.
16V
